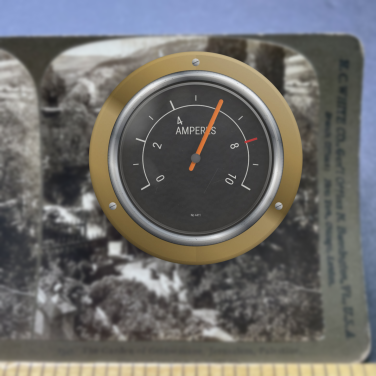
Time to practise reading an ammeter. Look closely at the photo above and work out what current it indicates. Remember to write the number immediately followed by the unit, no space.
6A
